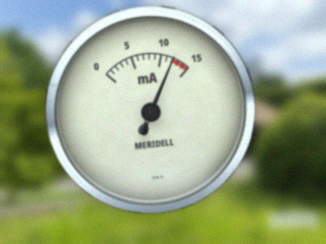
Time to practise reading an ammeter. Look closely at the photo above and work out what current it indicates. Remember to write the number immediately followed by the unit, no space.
12mA
